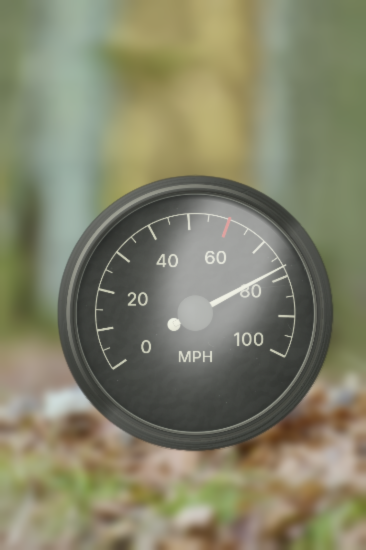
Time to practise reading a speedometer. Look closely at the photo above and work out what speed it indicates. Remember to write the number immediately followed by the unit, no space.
77.5mph
